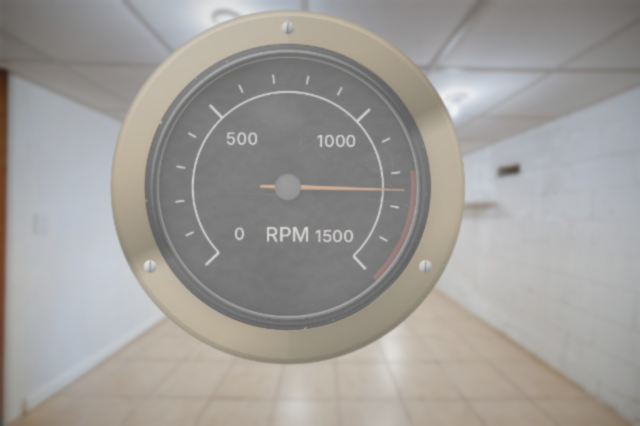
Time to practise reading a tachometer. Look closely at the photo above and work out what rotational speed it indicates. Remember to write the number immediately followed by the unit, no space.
1250rpm
